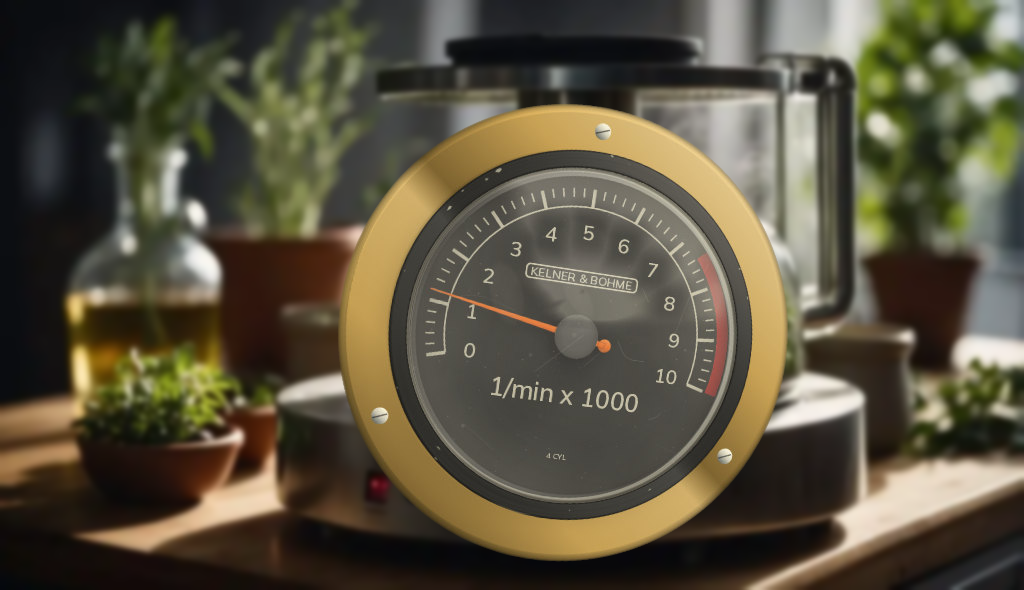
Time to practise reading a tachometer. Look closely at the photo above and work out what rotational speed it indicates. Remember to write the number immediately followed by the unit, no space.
1200rpm
